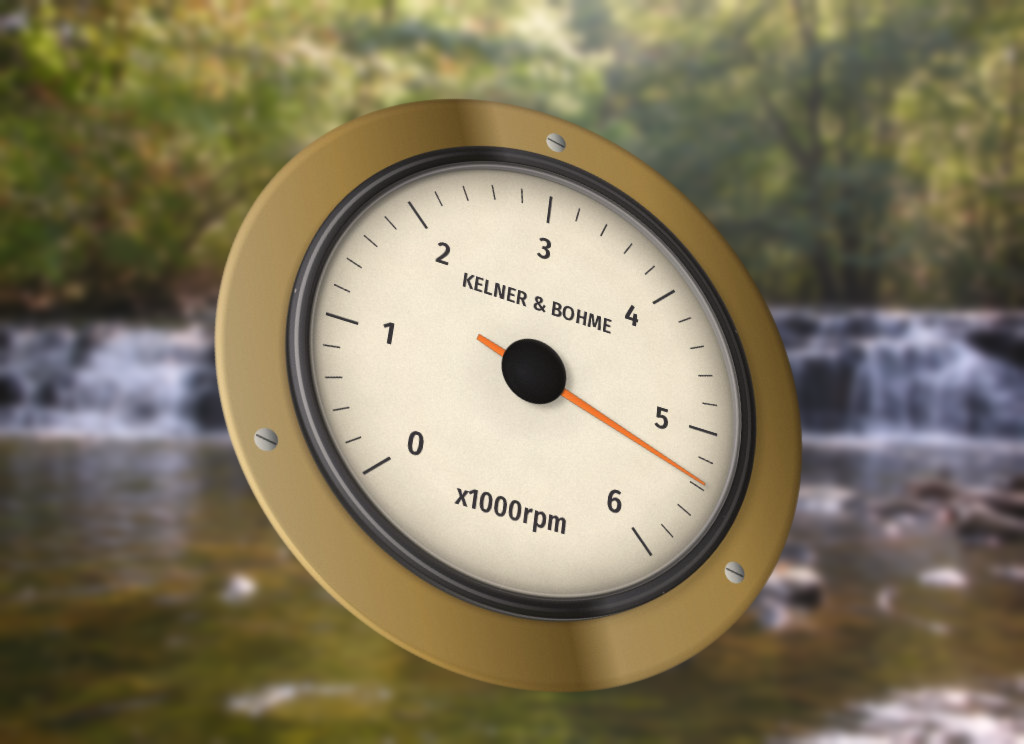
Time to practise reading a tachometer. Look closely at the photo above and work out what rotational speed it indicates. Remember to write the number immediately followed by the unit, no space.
5400rpm
